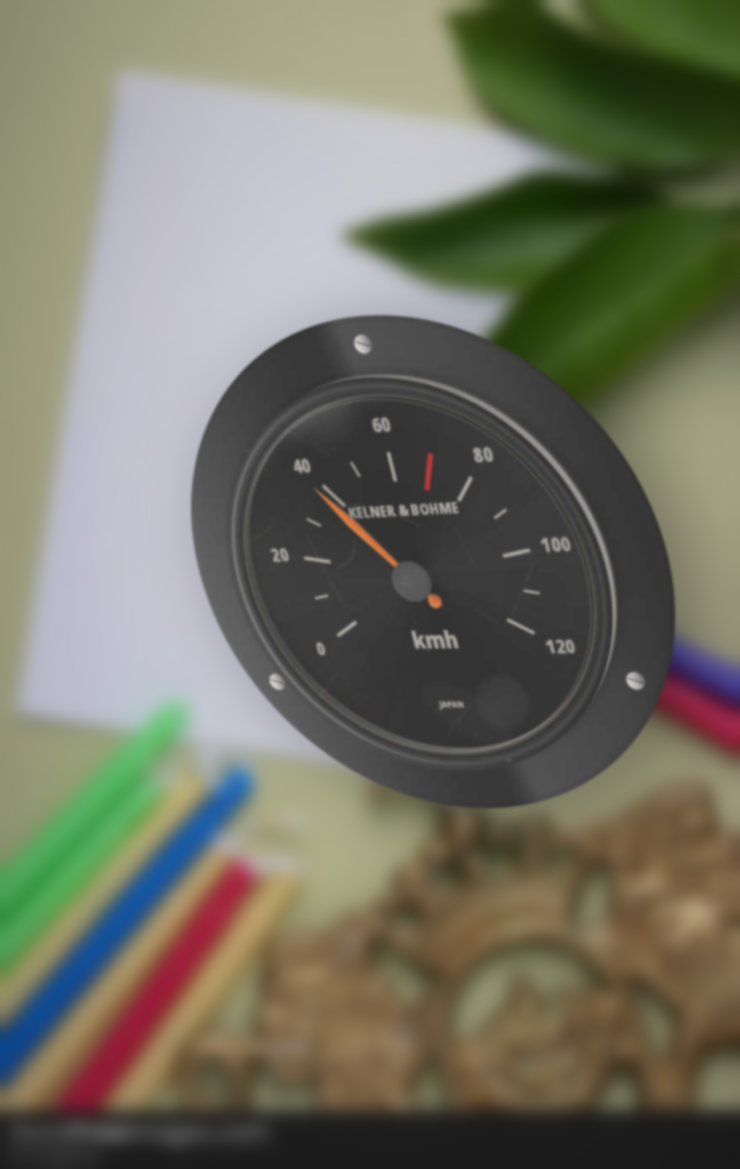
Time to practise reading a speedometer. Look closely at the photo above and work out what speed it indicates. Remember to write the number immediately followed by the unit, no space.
40km/h
